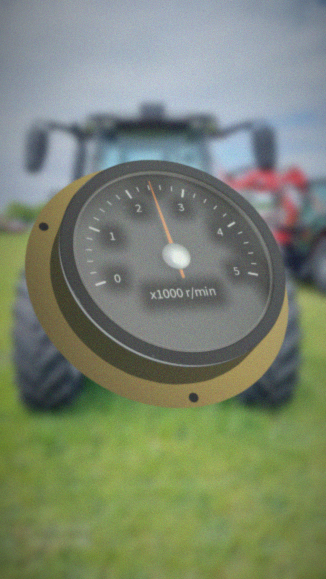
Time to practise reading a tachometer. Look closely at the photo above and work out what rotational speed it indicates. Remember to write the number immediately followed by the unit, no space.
2400rpm
